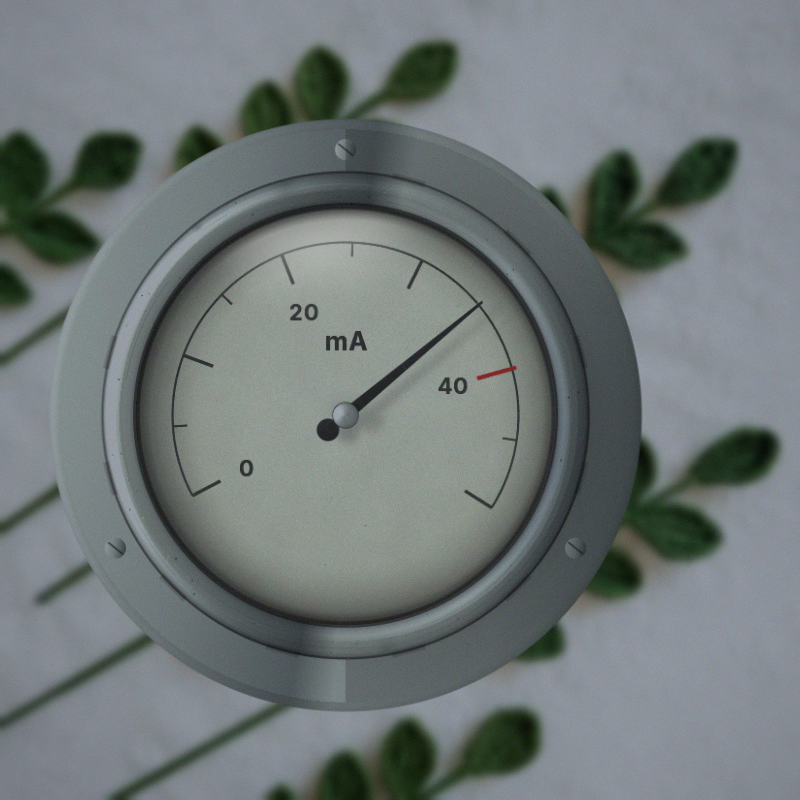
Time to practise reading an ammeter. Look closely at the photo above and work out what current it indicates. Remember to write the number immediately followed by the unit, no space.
35mA
